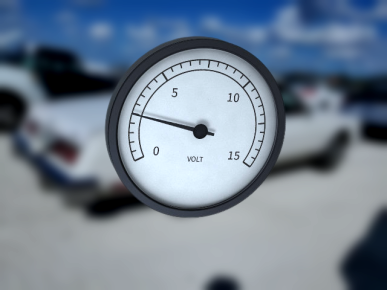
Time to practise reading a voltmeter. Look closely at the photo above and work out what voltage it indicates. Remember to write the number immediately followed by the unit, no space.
2.5V
